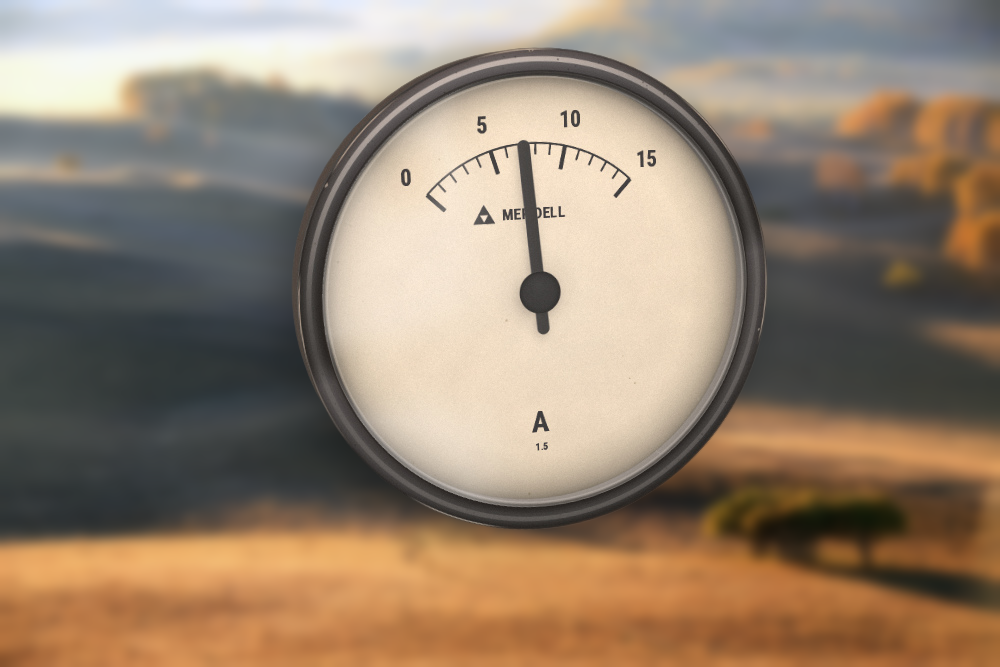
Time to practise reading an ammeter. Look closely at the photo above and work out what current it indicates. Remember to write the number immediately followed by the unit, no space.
7A
